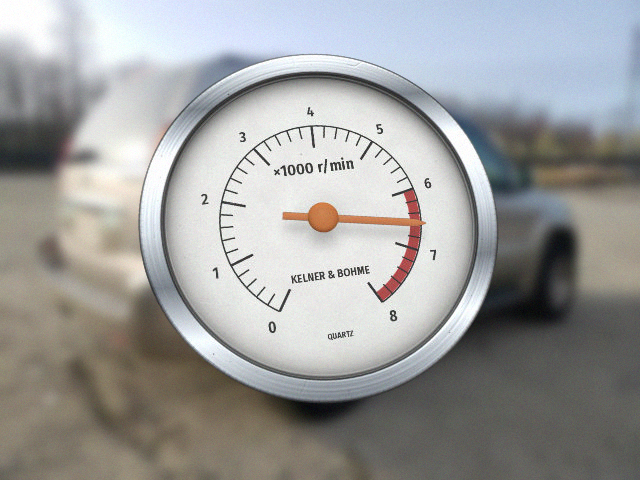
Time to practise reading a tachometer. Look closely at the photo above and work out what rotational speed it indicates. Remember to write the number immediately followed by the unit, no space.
6600rpm
